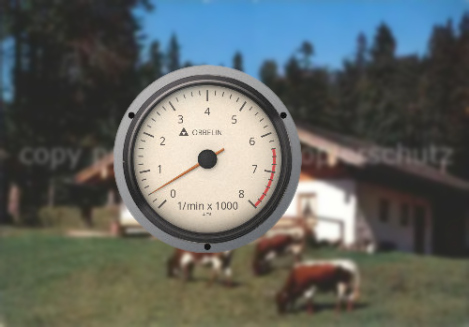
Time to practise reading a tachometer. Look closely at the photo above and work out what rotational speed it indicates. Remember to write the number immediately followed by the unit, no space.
400rpm
